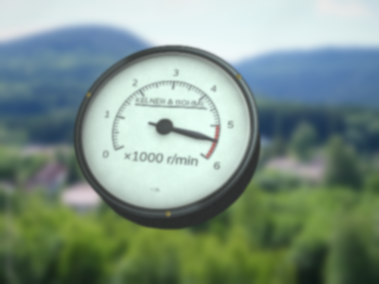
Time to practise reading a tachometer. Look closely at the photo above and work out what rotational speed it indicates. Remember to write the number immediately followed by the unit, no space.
5500rpm
